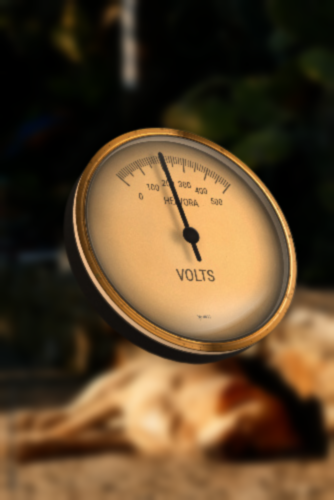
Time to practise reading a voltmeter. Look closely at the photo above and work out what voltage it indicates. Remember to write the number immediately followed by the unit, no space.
200V
